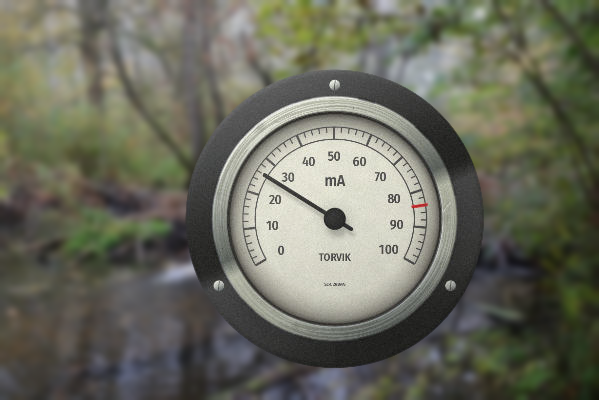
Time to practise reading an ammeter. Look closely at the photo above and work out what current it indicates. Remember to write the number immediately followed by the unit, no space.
26mA
